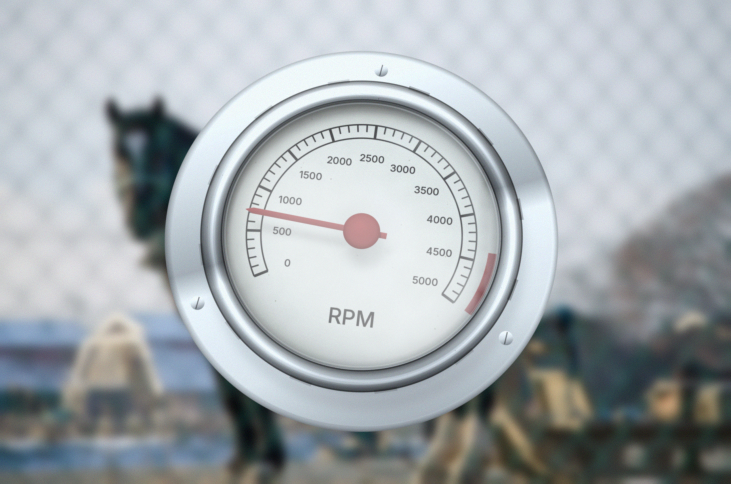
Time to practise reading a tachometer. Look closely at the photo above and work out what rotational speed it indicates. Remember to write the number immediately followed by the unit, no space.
700rpm
